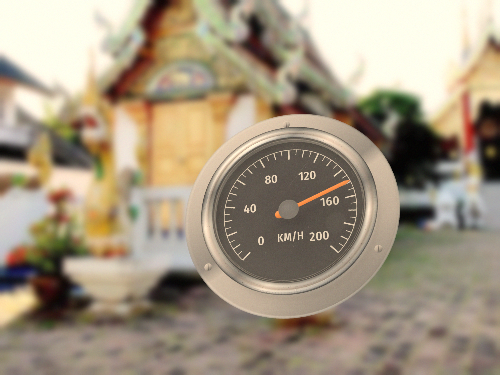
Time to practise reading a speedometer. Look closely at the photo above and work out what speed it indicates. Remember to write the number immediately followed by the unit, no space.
150km/h
